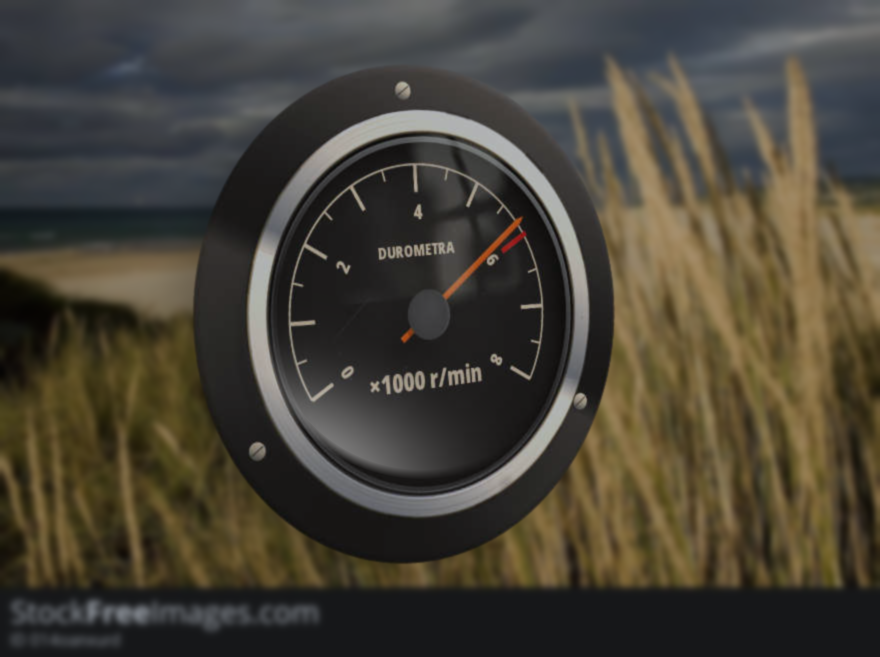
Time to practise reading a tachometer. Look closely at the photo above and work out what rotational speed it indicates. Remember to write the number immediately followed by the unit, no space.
5750rpm
